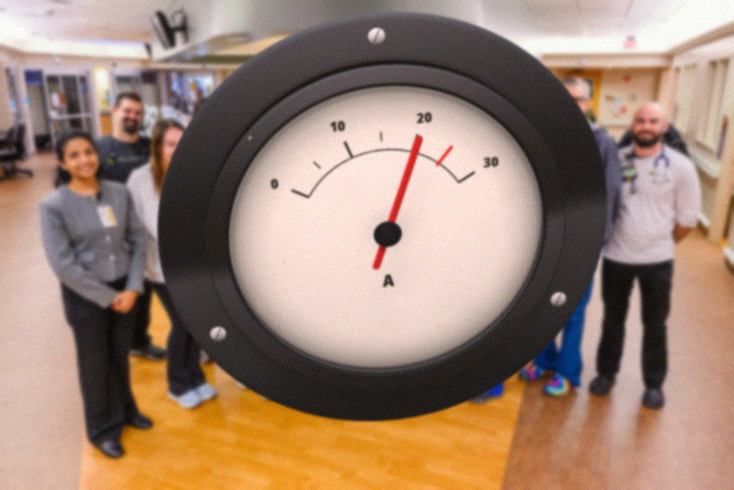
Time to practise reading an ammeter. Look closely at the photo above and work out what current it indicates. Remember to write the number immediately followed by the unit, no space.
20A
